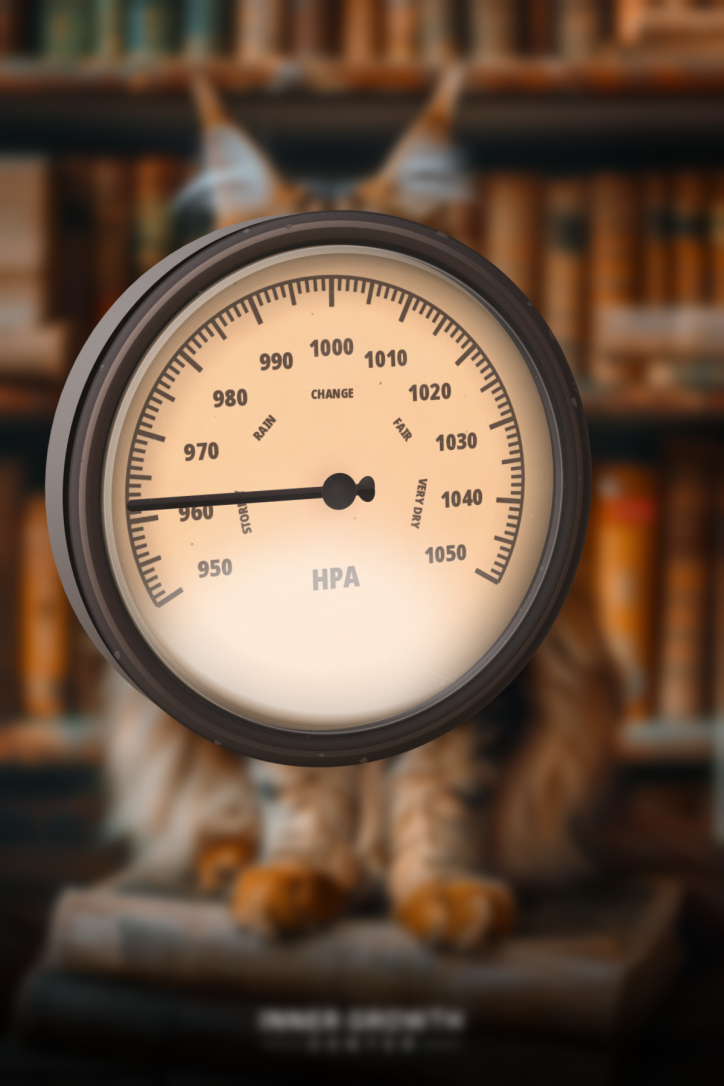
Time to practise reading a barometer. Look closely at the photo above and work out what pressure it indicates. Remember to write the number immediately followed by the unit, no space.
962hPa
